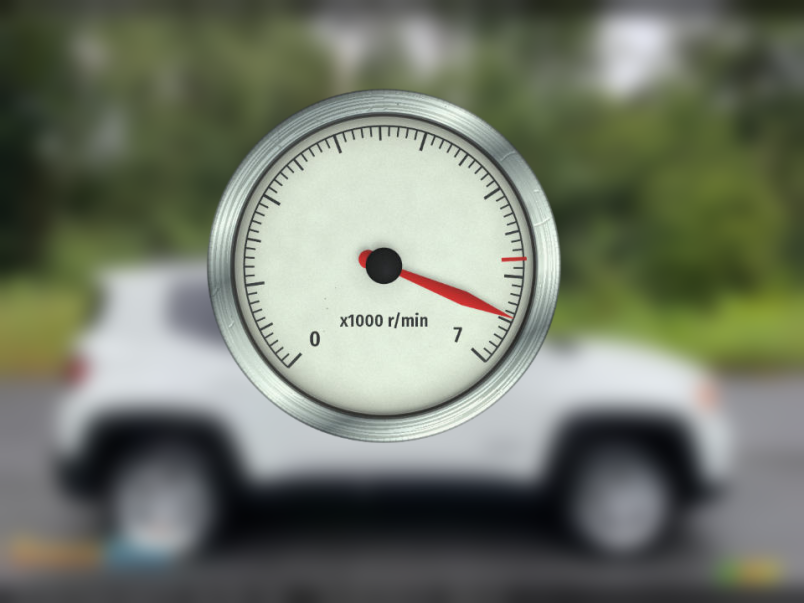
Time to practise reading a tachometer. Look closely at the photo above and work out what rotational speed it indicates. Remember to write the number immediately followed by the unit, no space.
6450rpm
